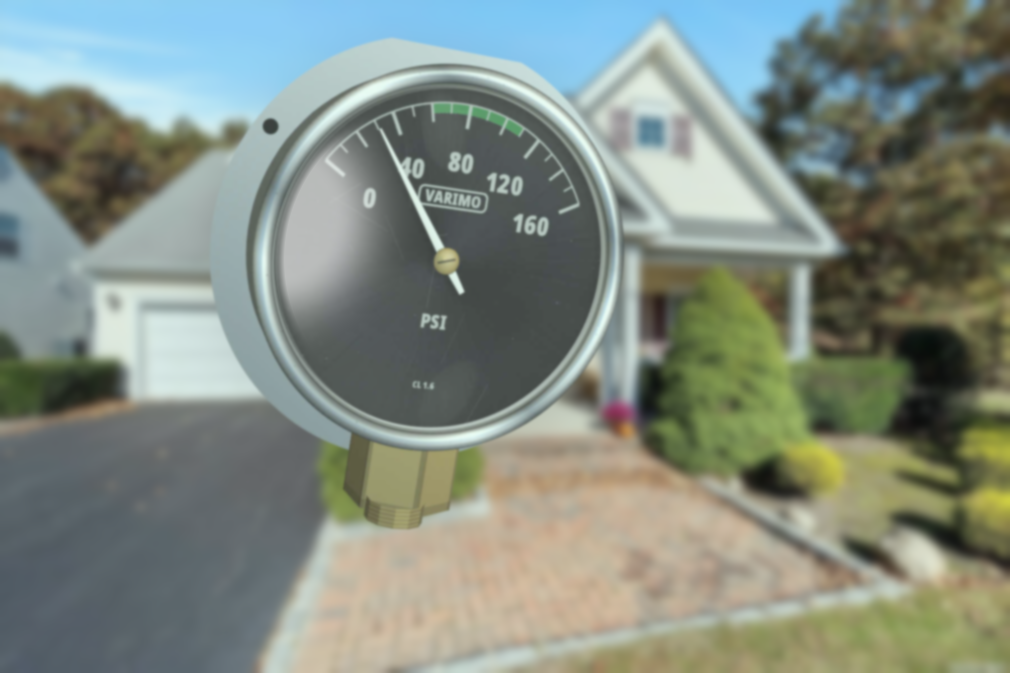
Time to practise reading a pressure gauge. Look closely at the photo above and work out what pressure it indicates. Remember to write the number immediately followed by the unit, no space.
30psi
